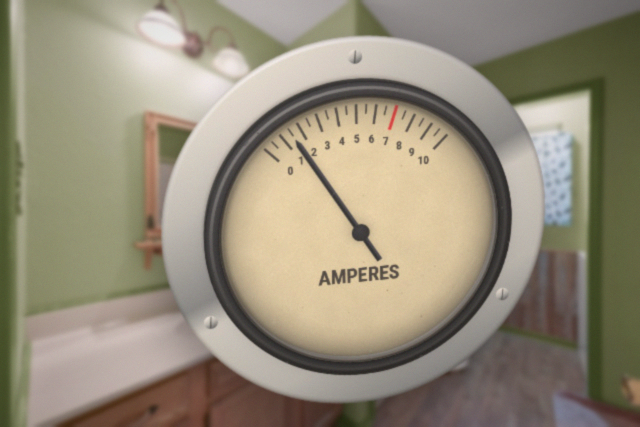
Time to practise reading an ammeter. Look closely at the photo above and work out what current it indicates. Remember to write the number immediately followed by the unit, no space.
1.5A
